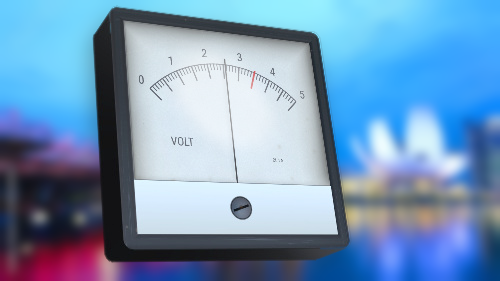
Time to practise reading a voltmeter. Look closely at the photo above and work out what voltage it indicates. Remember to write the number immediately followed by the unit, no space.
2.5V
